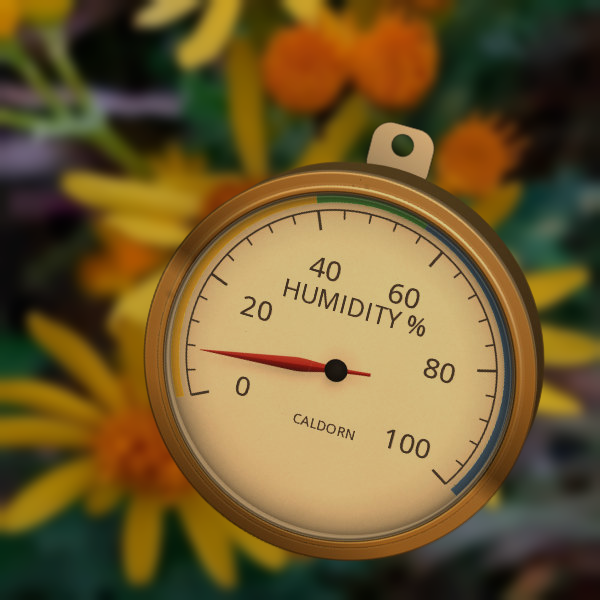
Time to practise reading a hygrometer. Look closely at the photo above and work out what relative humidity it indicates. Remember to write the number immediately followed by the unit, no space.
8%
